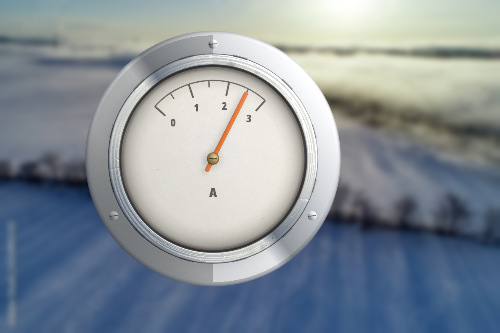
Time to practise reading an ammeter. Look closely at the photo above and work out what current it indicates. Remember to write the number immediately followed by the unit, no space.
2.5A
